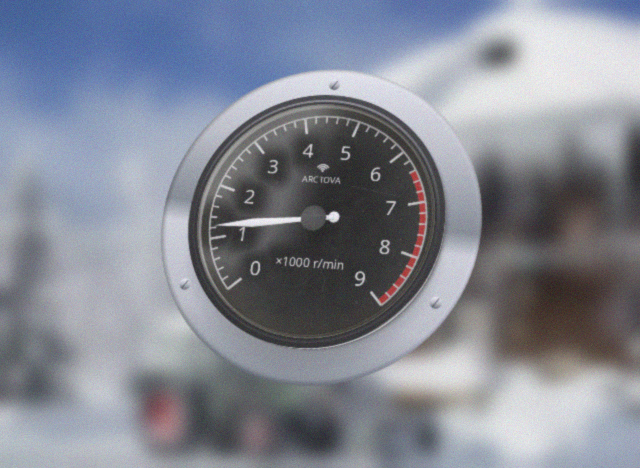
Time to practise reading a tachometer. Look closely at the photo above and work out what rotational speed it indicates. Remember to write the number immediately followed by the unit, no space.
1200rpm
